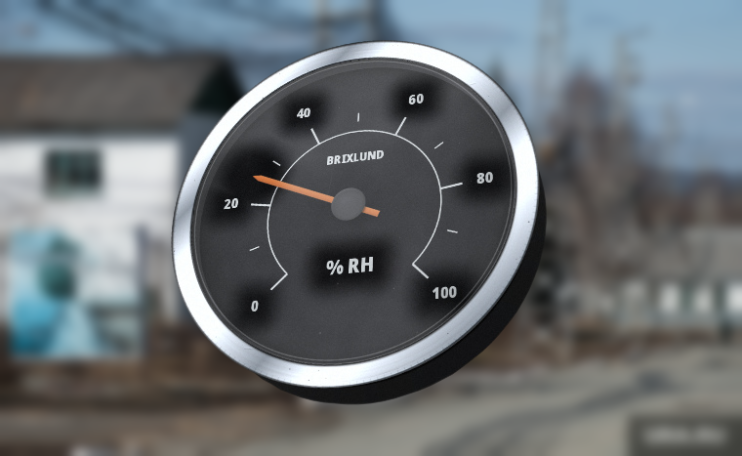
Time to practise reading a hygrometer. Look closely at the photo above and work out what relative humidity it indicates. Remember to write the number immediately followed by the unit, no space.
25%
